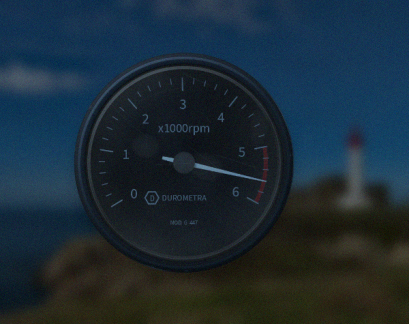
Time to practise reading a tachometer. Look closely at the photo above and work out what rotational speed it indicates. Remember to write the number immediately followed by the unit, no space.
5600rpm
